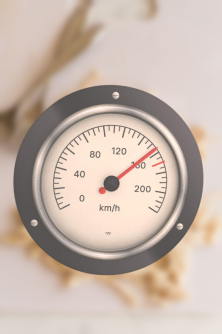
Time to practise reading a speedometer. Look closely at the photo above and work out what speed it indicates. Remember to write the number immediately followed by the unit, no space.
155km/h
